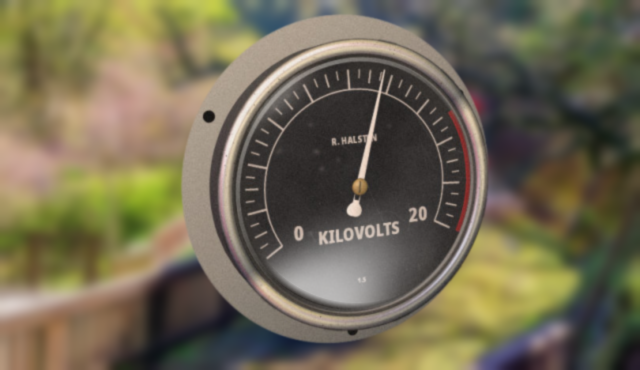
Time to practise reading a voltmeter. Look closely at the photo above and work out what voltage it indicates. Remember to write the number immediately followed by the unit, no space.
11.5kV
